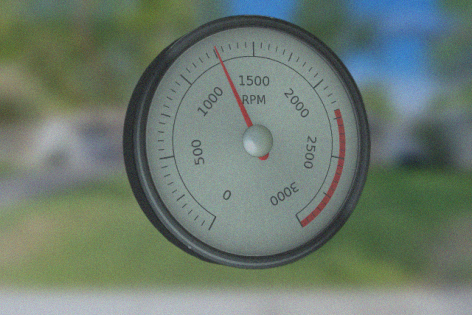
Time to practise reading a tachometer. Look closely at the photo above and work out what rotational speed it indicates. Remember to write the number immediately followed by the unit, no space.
1250rpm
